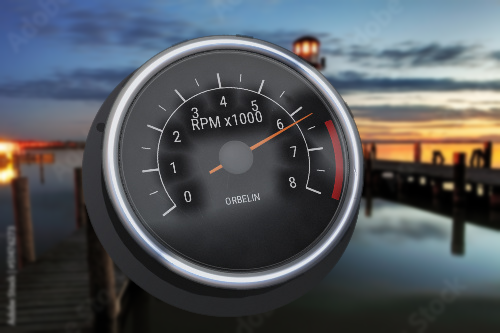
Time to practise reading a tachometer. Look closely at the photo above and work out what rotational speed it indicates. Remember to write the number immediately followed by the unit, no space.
6250rpm
